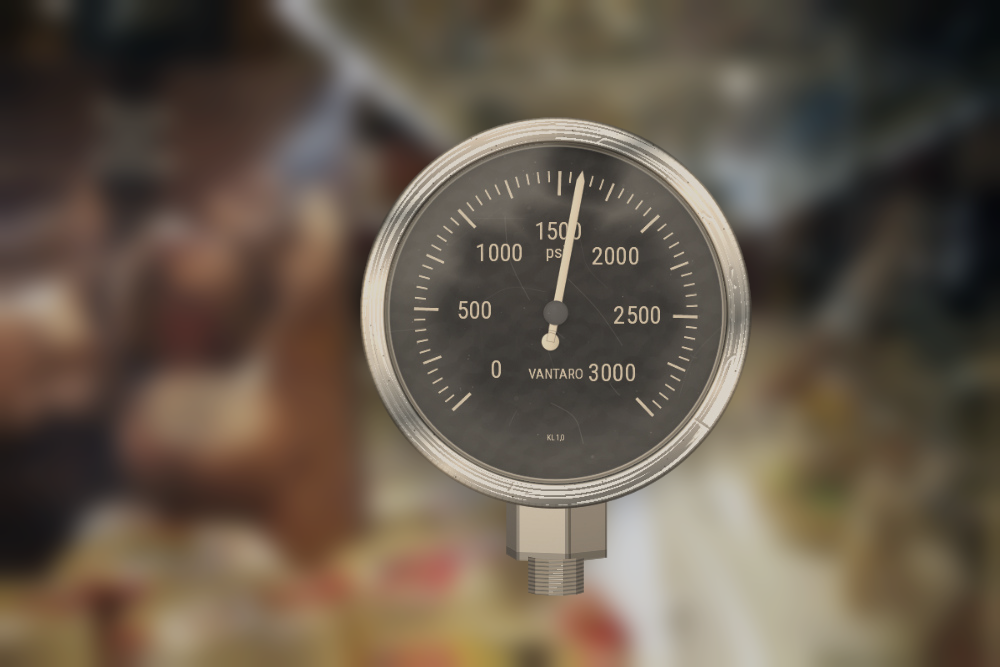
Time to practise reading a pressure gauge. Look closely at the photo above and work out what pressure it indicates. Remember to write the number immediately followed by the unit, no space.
1600psi
